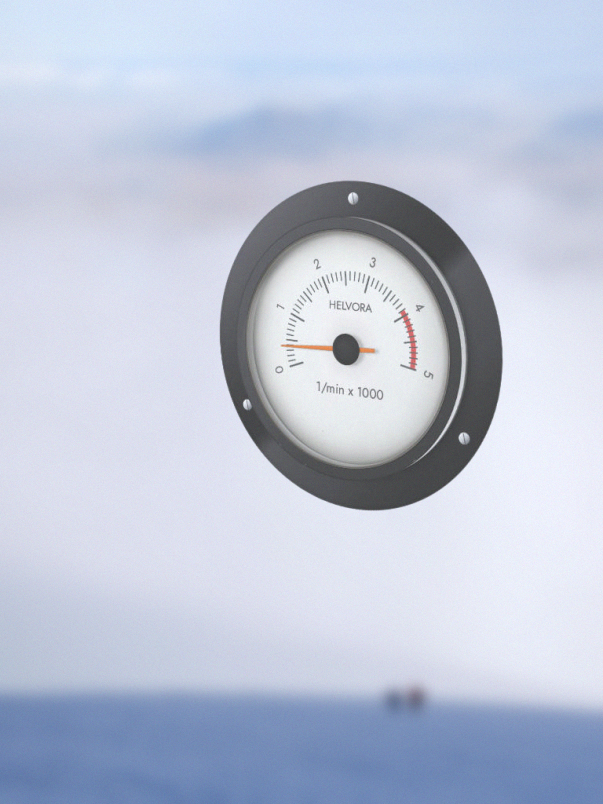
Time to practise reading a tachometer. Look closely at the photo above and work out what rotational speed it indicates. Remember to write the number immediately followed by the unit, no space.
400rpm
